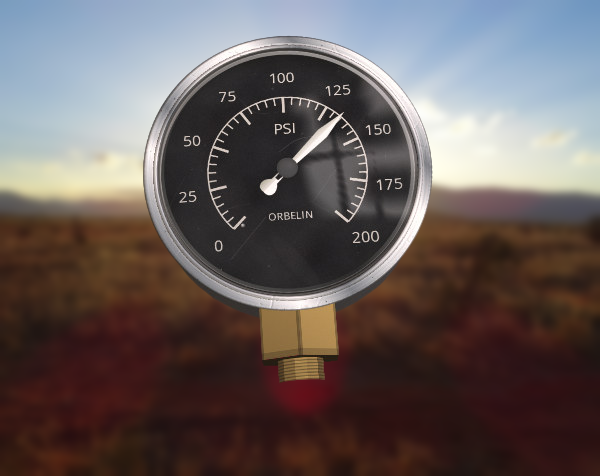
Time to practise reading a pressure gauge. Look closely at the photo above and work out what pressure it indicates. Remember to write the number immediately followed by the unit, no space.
135psi
